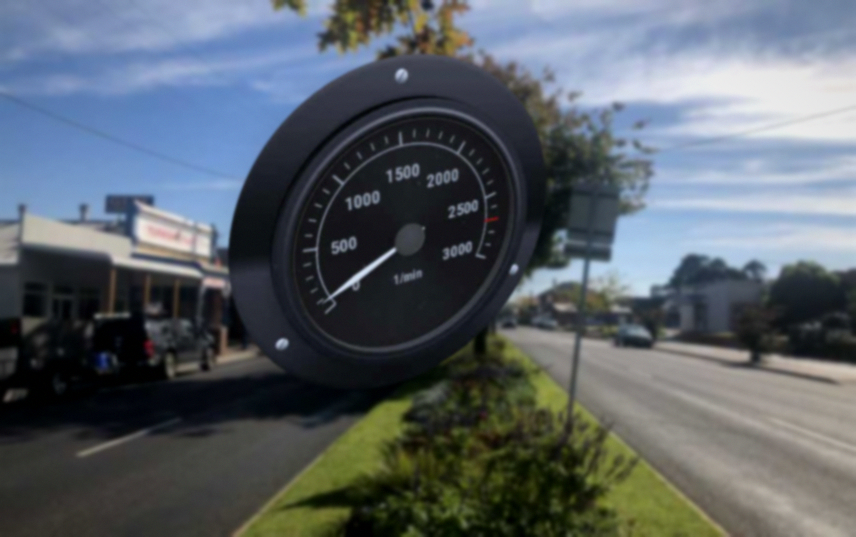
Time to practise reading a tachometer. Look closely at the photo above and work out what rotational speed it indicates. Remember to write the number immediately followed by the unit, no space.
100rpm
